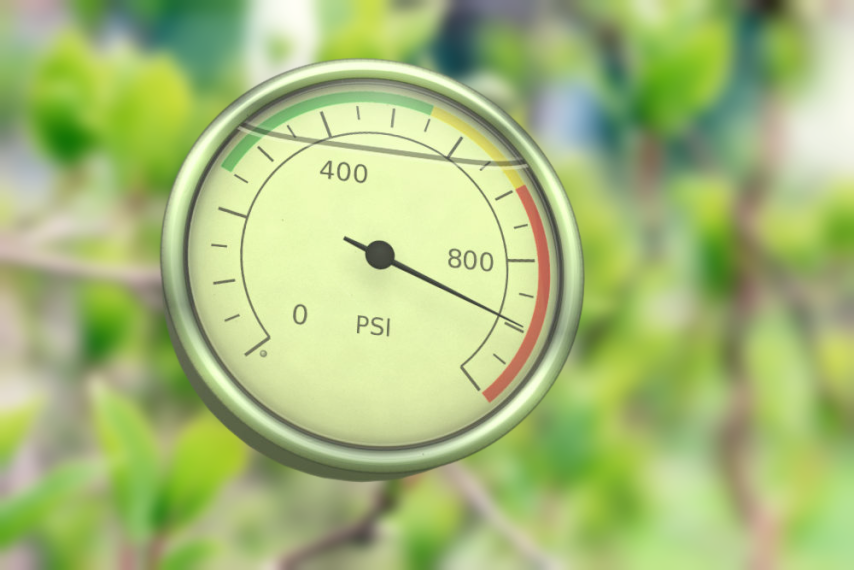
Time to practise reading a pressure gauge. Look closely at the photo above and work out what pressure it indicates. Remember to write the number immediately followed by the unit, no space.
900psi
